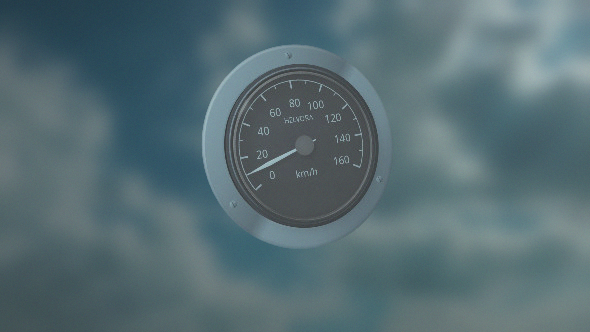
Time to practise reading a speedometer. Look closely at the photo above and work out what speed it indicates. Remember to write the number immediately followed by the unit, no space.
10km/h
